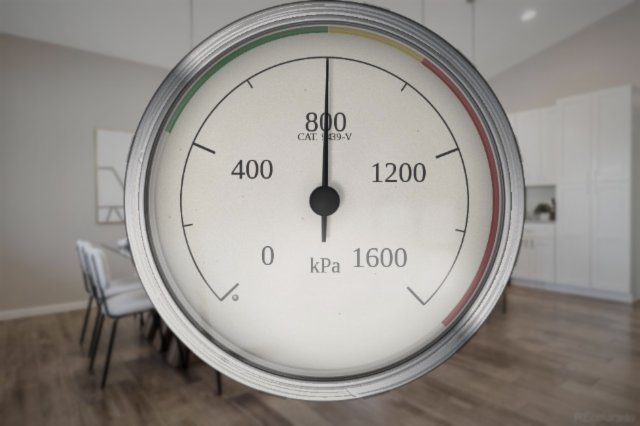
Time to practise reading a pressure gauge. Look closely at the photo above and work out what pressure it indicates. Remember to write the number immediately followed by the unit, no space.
800kPa
